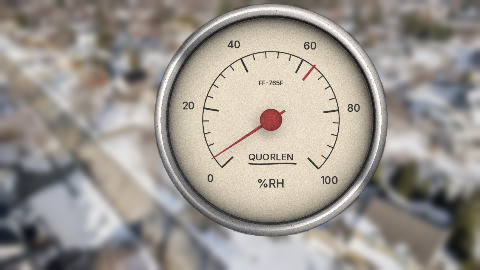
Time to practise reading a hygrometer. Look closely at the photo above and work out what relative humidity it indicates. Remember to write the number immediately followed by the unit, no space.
4%
